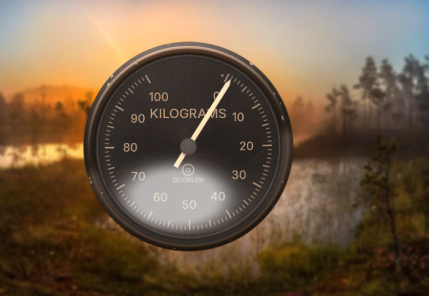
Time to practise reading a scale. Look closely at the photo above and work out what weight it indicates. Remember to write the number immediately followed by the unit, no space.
1kg
